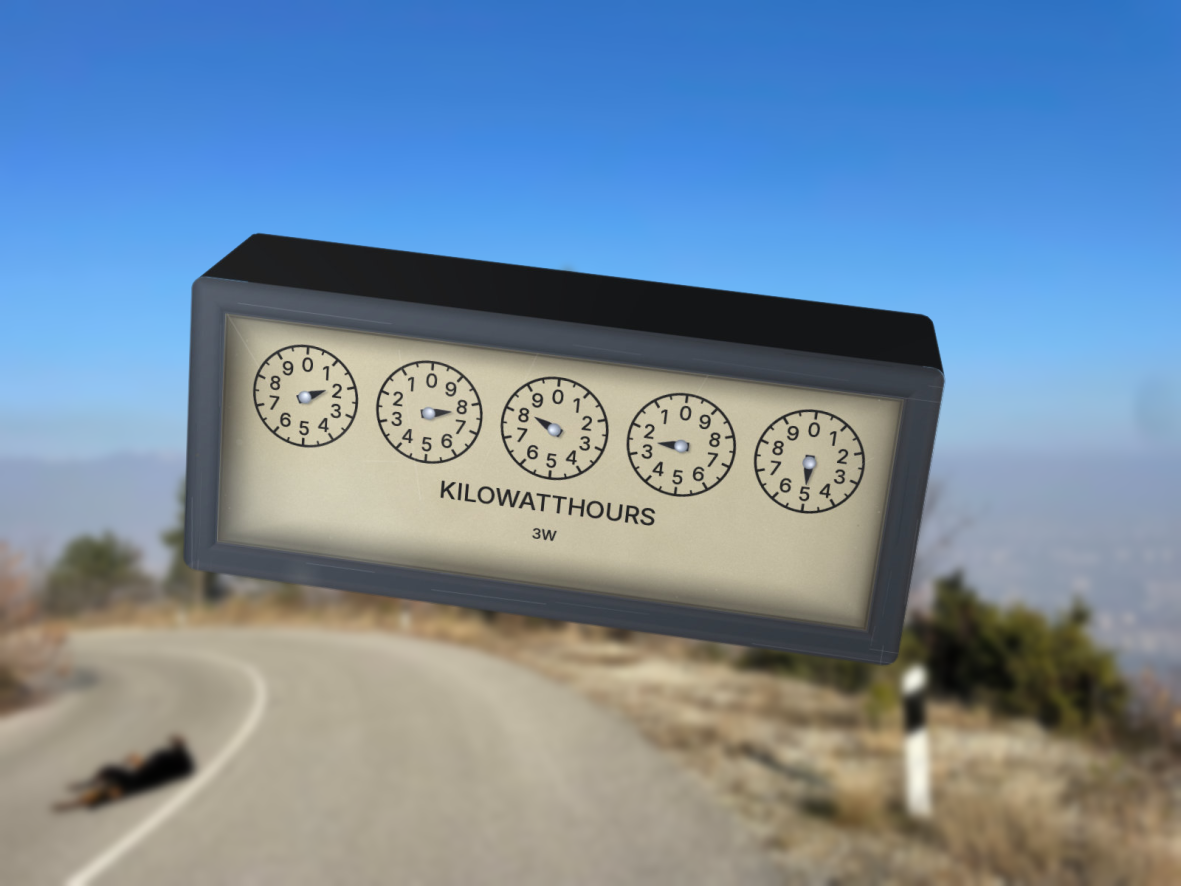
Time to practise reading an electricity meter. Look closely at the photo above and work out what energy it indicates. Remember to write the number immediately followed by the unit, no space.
17825kWh
